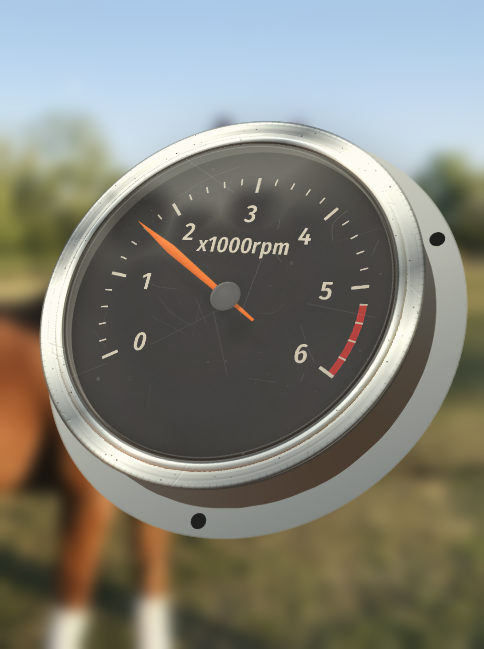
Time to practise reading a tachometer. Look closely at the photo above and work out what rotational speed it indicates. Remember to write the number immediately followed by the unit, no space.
1600rpm
